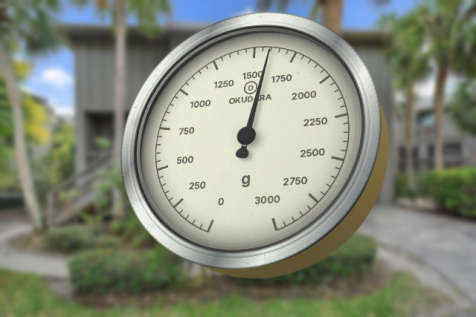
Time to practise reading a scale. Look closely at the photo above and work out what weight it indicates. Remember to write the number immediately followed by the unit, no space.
1600g
